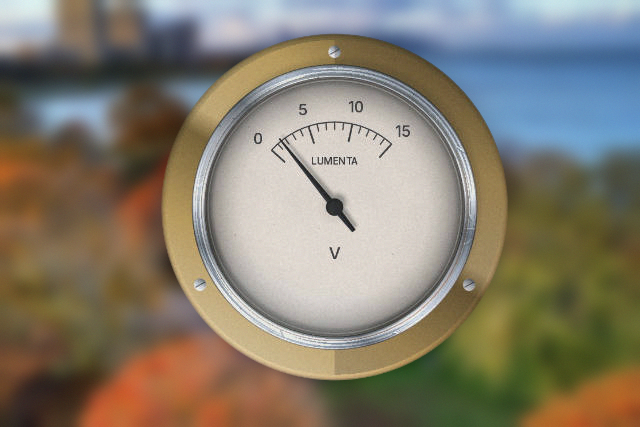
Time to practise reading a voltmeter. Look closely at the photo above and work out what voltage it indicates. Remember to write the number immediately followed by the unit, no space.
1.5V
